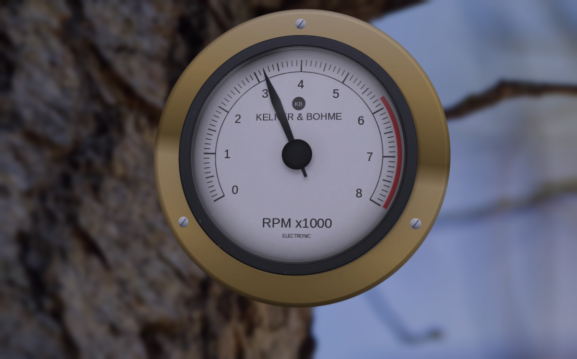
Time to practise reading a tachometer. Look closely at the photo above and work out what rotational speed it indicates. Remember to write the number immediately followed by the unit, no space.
3200rpm
